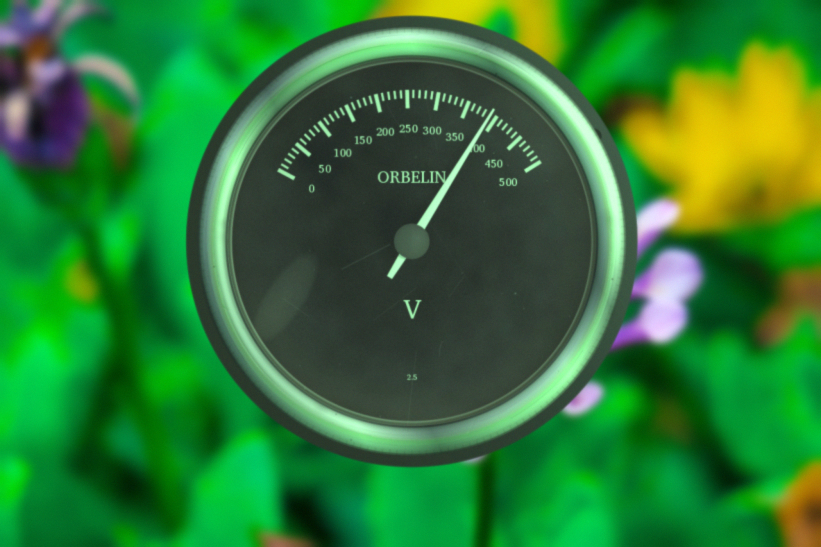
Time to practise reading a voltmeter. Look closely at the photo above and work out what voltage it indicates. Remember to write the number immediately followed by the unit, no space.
390V
